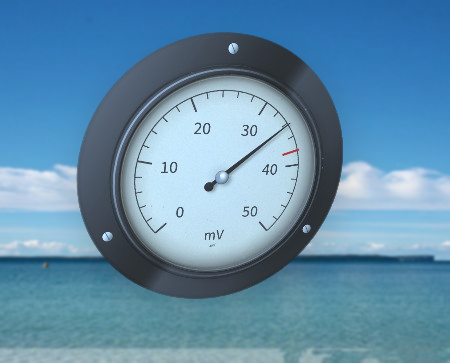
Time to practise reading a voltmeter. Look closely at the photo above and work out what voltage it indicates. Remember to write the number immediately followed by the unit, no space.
34mV
